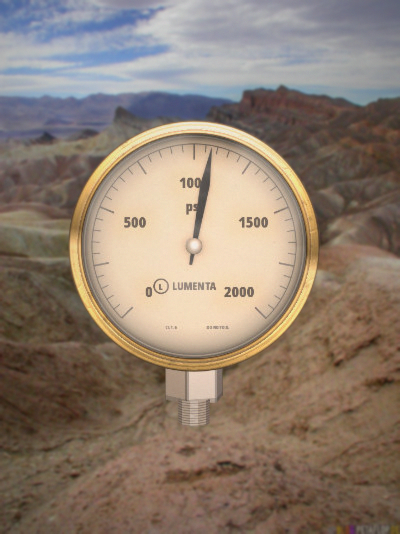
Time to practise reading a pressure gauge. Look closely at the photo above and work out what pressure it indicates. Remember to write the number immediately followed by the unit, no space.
1075psi
